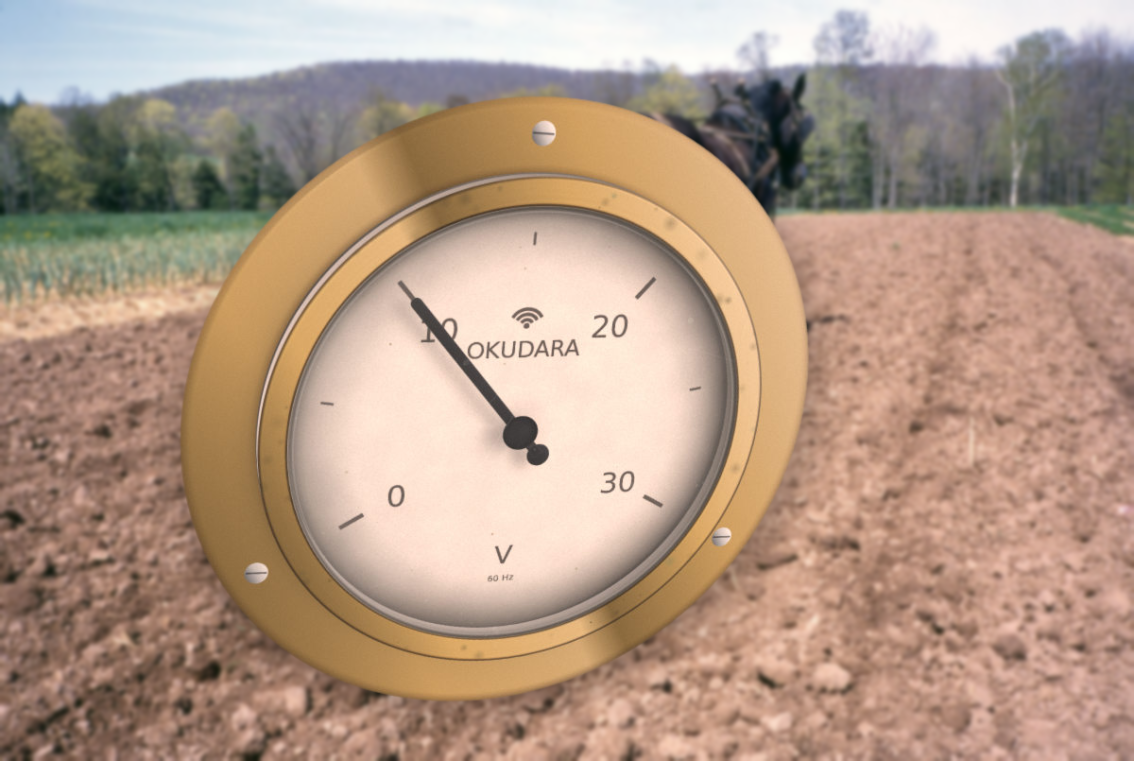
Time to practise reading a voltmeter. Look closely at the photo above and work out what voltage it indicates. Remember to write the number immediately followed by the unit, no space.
10V
